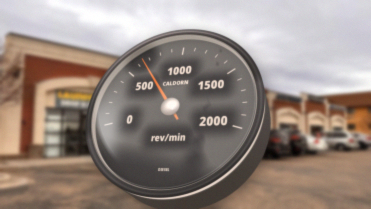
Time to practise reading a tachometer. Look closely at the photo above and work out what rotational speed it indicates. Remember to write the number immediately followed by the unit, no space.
650rpm
